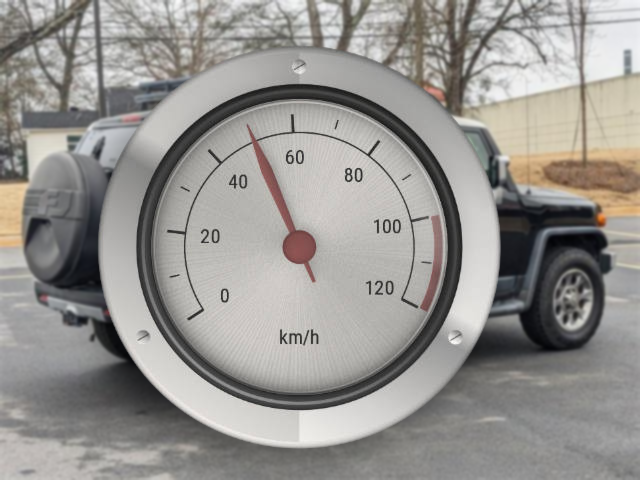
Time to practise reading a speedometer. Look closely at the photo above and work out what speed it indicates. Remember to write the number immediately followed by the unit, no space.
50km/h
